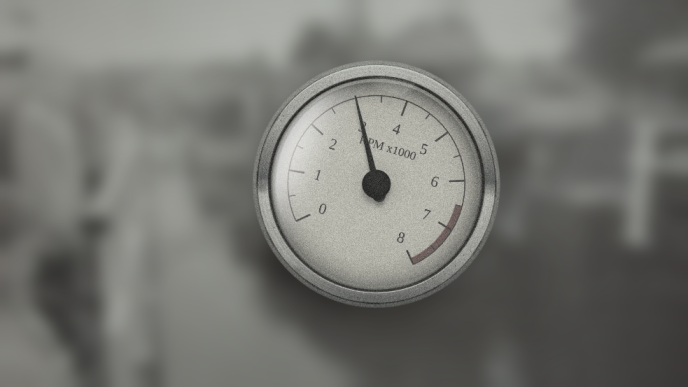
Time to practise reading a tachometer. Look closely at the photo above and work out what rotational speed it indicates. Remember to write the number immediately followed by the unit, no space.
3000rpm
